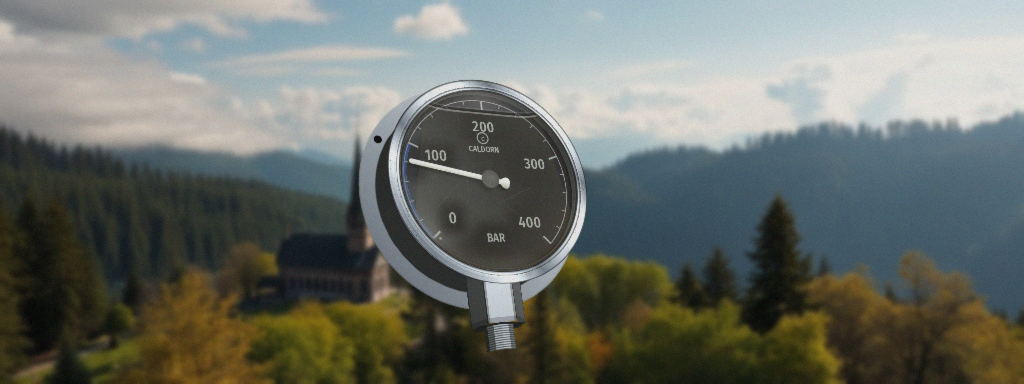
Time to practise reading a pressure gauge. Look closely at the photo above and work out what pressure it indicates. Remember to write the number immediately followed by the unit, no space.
80bar
